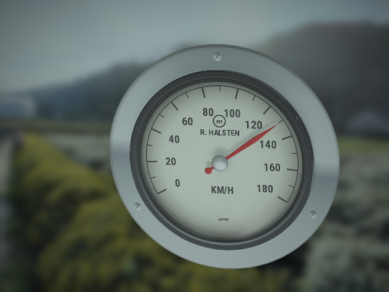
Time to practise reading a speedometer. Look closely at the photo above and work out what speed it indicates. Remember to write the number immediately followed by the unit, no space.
130km/h
